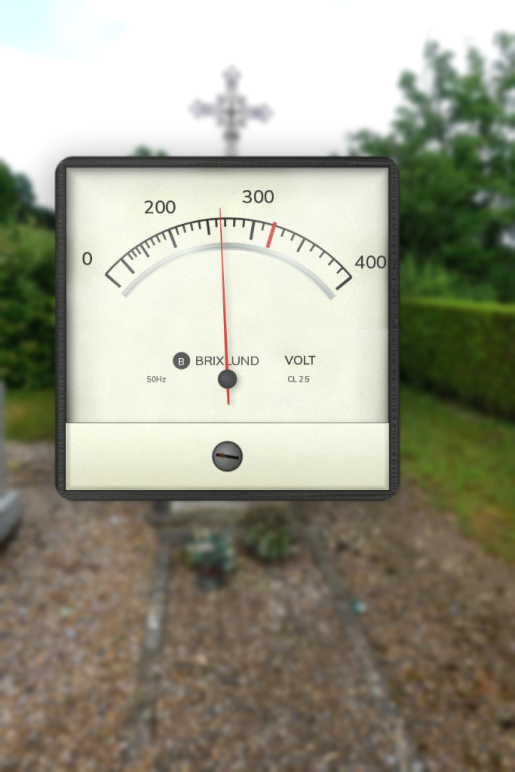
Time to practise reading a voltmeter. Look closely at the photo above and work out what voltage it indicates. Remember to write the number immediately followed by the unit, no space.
265V
